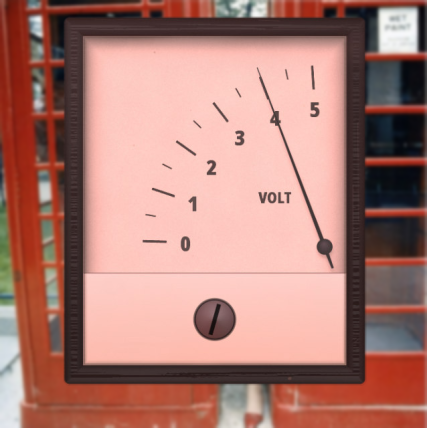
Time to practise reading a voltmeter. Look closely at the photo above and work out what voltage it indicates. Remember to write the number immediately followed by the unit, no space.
4V
